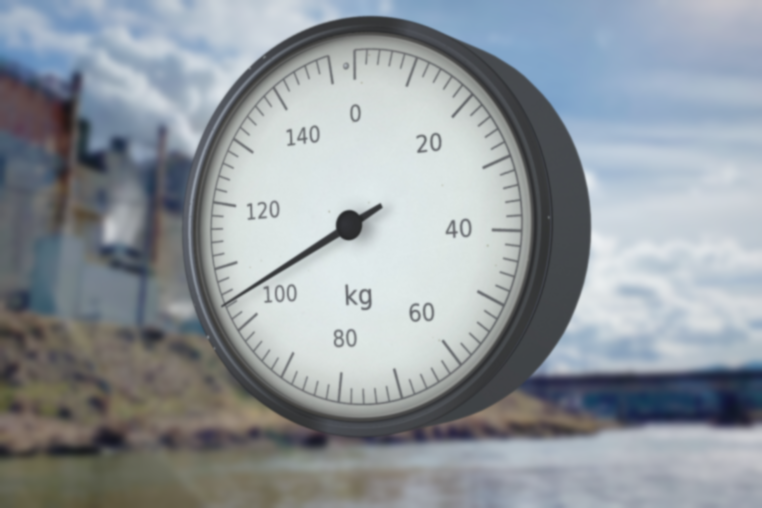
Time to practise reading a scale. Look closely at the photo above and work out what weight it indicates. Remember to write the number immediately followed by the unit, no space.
104kg
